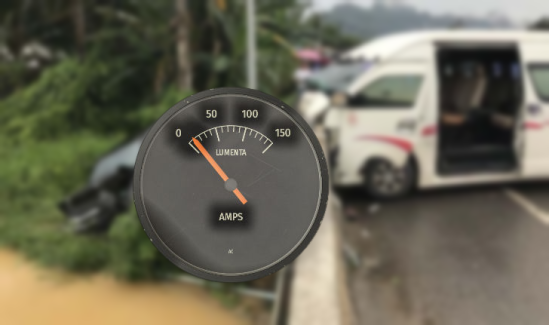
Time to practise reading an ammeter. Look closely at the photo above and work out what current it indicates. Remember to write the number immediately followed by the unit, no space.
10A
